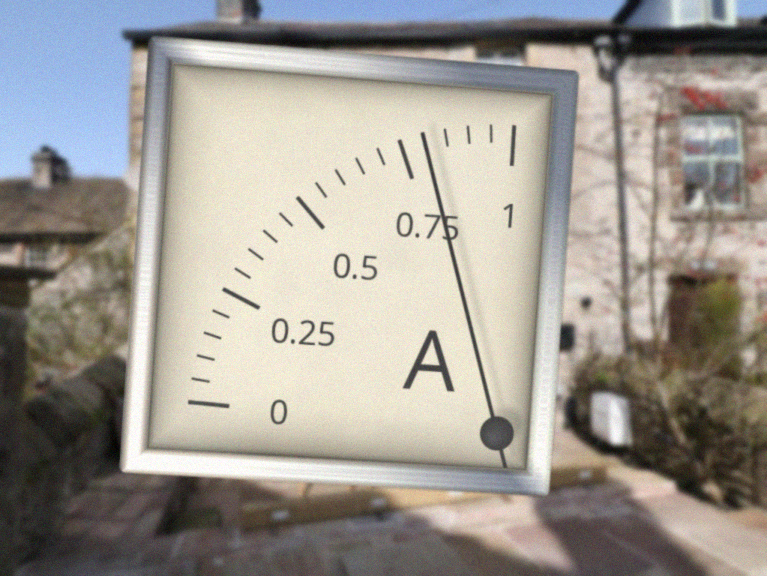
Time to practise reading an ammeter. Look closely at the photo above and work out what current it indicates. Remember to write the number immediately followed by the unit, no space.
0.8A
